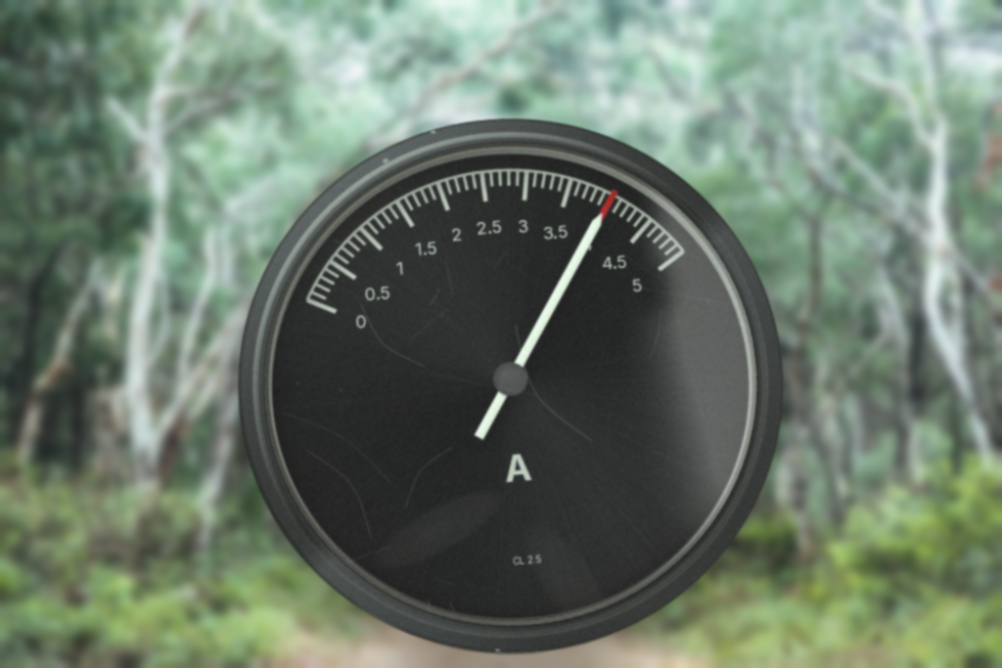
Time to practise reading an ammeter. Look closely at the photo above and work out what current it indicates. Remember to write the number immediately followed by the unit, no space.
4A
